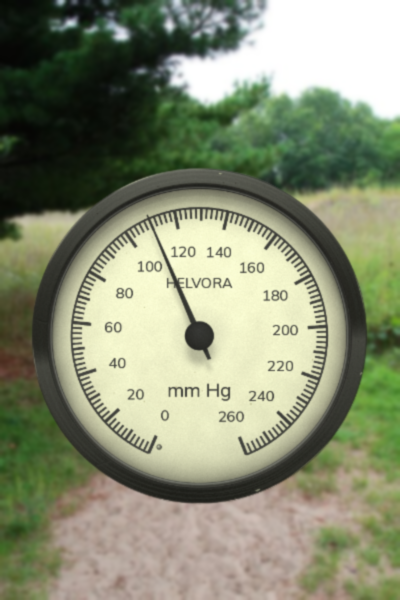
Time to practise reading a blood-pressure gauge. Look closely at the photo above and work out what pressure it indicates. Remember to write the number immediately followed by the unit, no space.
110mmHg
